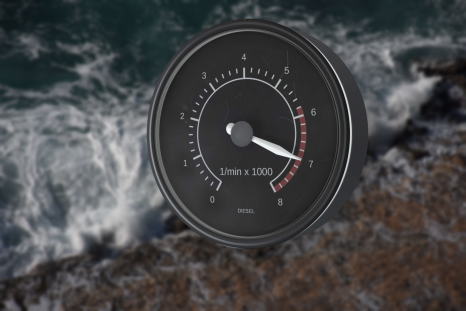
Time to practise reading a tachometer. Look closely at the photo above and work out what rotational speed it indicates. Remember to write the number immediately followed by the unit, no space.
7000rpm
